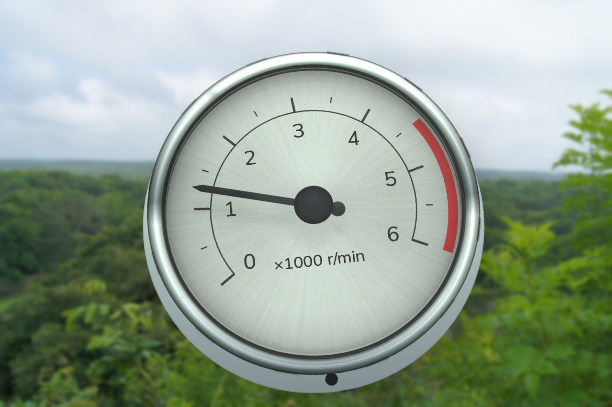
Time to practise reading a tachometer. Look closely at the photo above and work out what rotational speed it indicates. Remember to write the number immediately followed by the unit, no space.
1250rpm
